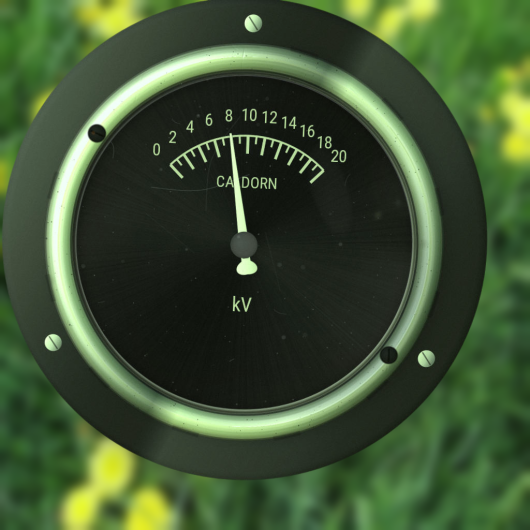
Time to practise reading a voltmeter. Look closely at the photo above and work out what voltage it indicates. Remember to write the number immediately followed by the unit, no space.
8kV
